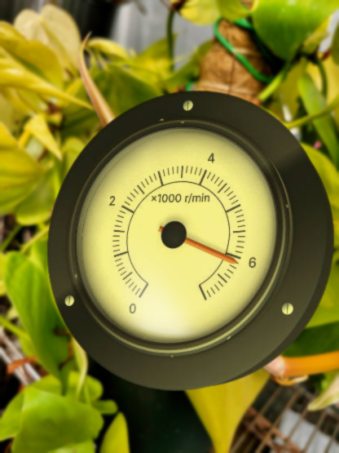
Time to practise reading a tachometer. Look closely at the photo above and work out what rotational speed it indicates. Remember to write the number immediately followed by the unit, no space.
6100rpm
